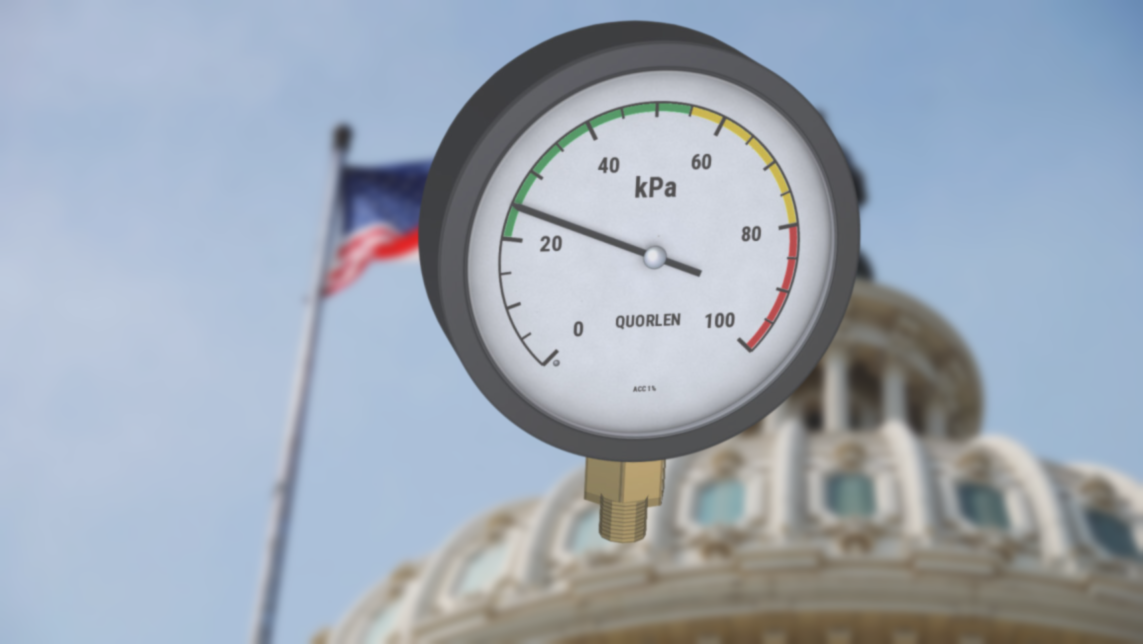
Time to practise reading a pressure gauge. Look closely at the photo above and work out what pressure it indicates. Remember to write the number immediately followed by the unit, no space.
25kPa
